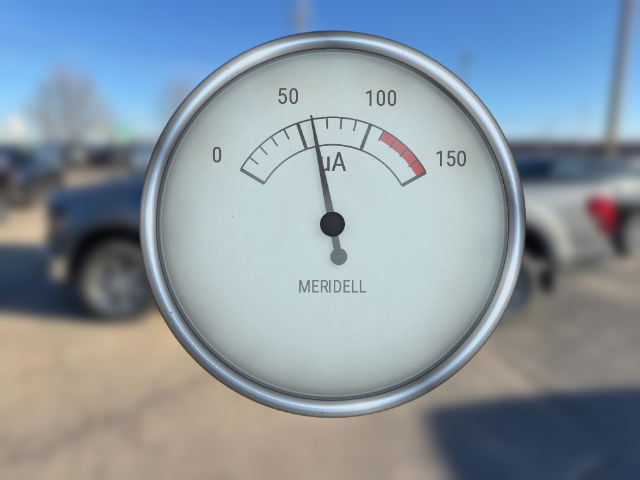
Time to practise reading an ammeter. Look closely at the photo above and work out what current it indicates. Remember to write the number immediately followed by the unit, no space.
60µA
